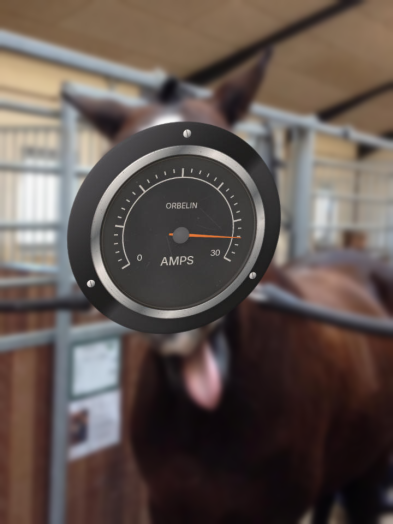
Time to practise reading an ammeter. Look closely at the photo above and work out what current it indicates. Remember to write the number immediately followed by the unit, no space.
27A
